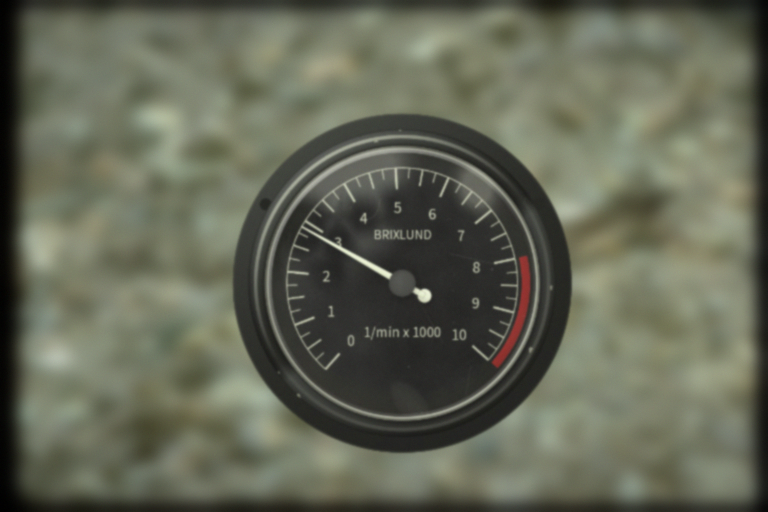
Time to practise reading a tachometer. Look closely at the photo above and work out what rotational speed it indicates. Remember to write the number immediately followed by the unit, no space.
2875rpm
